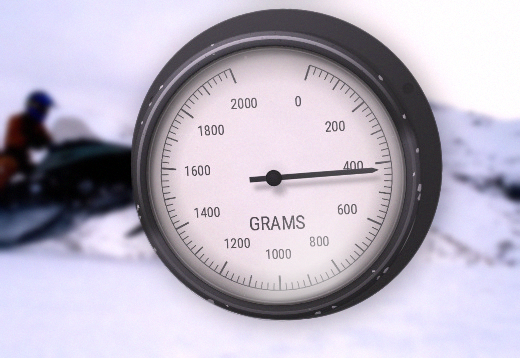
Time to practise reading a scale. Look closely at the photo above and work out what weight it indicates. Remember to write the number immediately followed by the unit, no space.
420g
